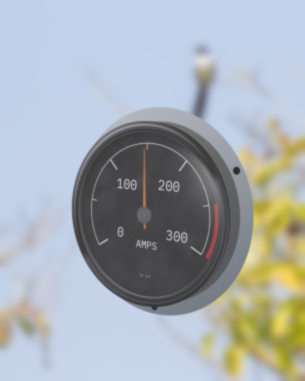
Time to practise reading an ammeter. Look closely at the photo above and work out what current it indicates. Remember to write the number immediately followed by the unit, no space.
150A
